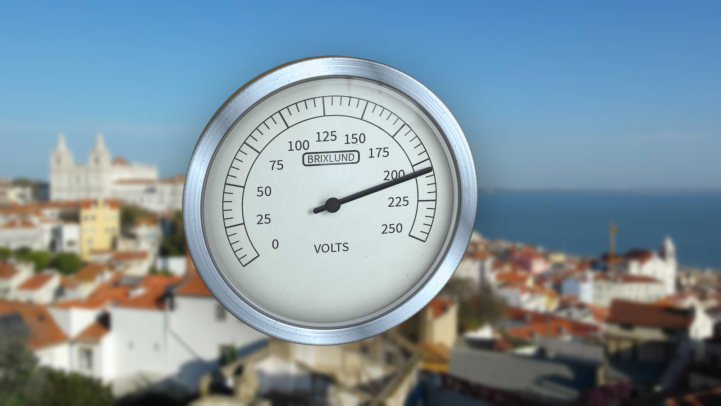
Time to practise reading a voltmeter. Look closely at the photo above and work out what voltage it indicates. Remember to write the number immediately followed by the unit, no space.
205V
